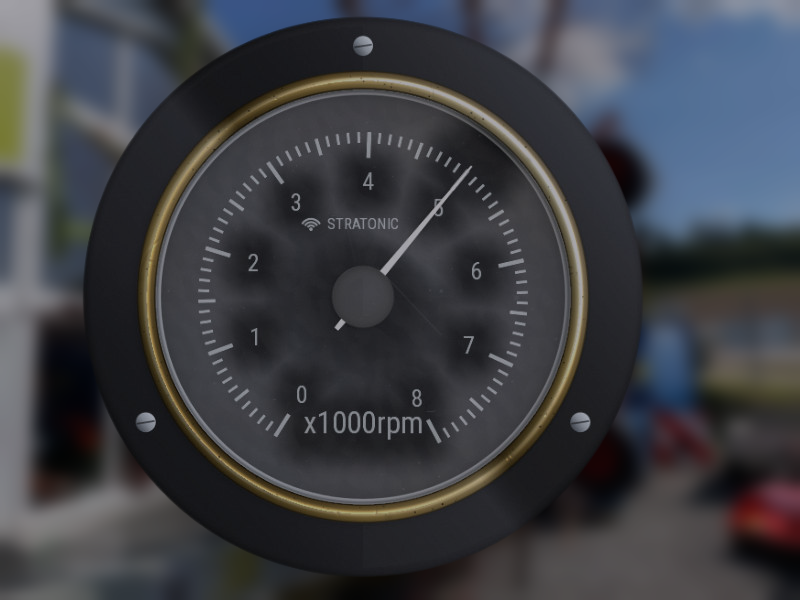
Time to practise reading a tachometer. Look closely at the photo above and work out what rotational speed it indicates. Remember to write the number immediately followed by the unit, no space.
5000rpm
